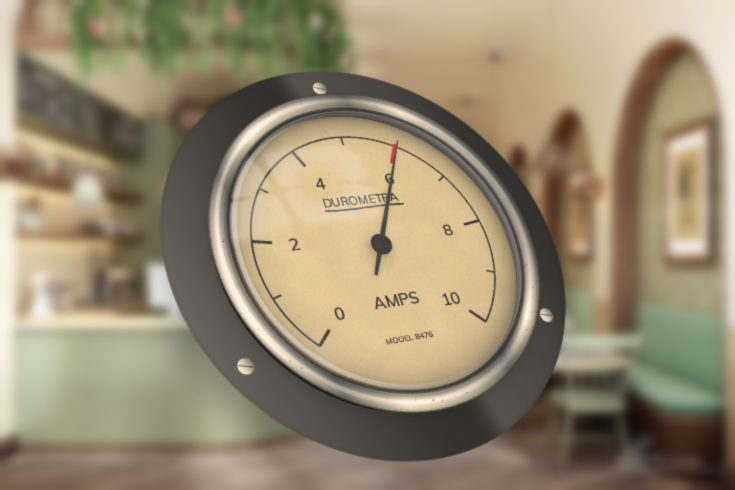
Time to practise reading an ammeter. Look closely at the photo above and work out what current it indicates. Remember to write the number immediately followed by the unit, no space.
6A
